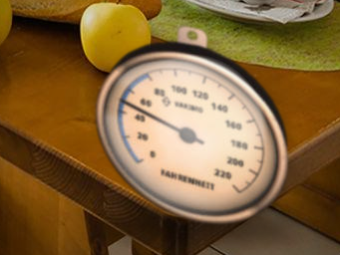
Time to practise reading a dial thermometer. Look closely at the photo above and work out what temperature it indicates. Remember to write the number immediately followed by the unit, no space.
50°F
